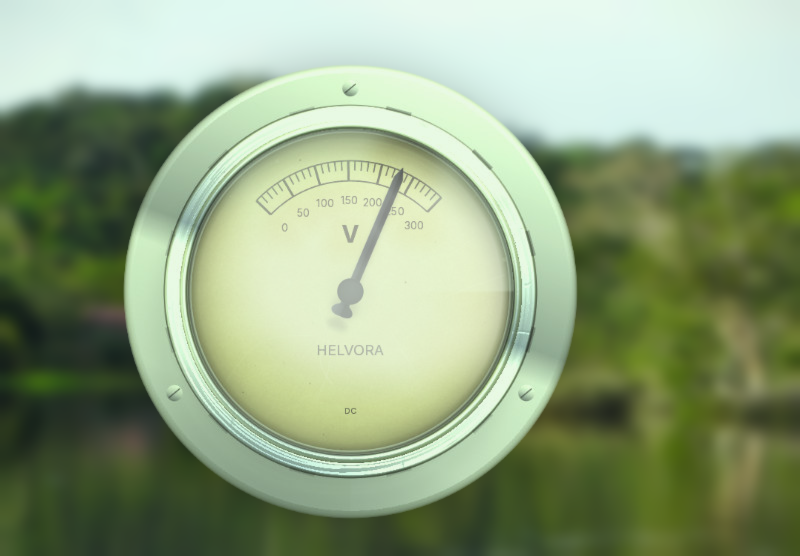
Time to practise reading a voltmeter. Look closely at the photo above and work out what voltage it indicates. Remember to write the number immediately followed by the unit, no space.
230V
